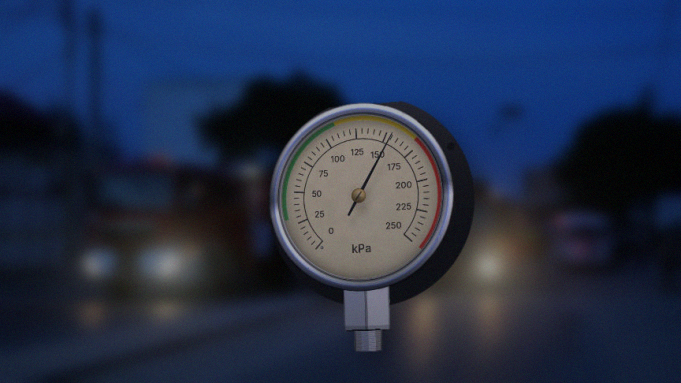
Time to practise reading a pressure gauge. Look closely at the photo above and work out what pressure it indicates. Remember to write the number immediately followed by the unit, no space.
155kPa
